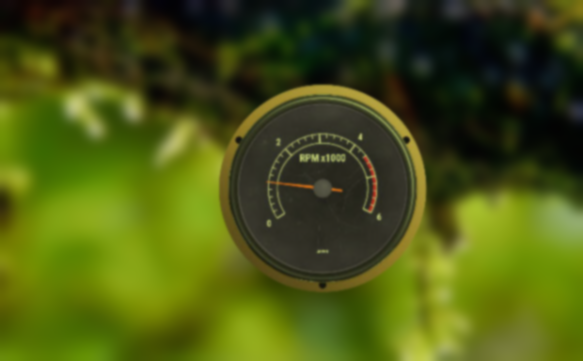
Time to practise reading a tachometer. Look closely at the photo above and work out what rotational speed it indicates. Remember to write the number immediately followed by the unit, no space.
1000rpm
